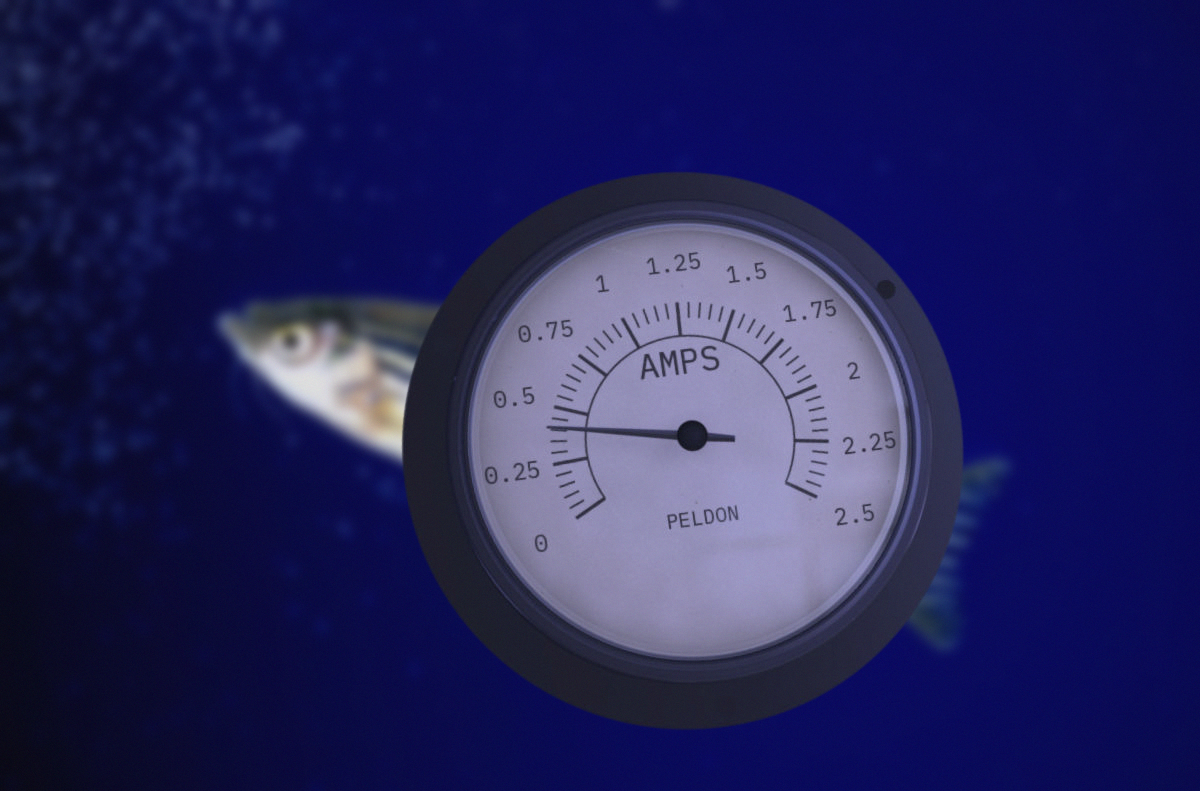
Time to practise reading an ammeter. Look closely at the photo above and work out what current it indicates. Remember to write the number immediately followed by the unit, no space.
0.4A
